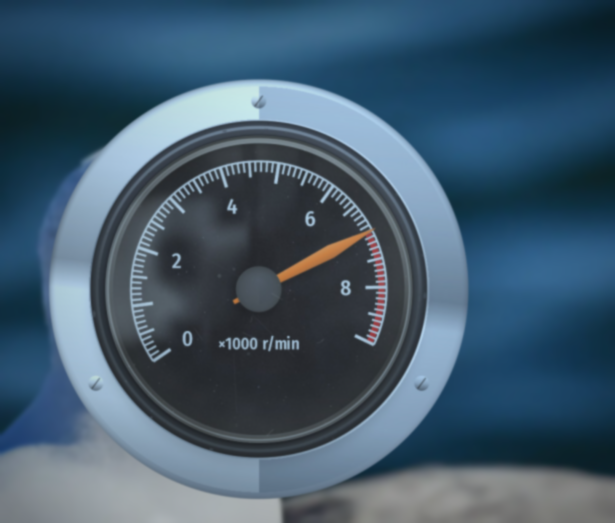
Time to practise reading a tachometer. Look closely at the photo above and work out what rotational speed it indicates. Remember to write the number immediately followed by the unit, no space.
7000rpm
